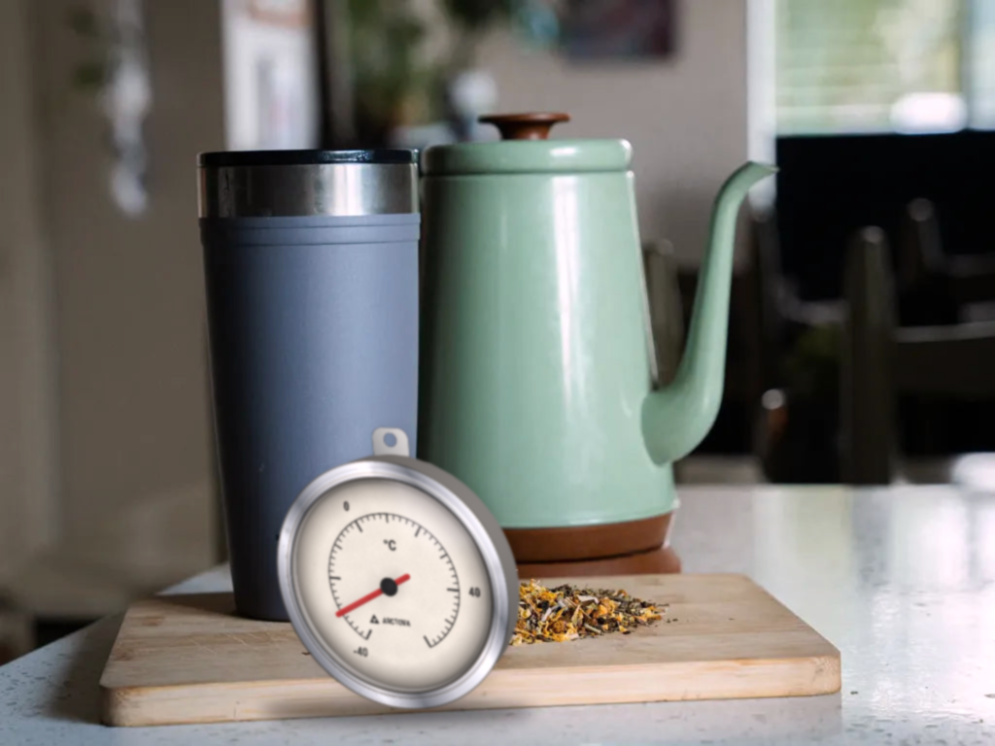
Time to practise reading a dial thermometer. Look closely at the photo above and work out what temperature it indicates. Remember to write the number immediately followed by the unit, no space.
-30°C
